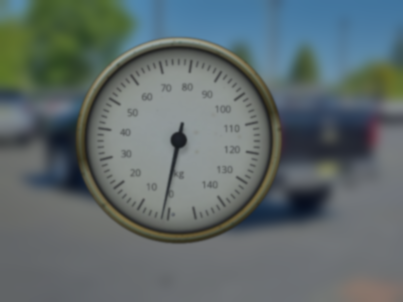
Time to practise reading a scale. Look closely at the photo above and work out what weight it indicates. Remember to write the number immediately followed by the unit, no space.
2kg
